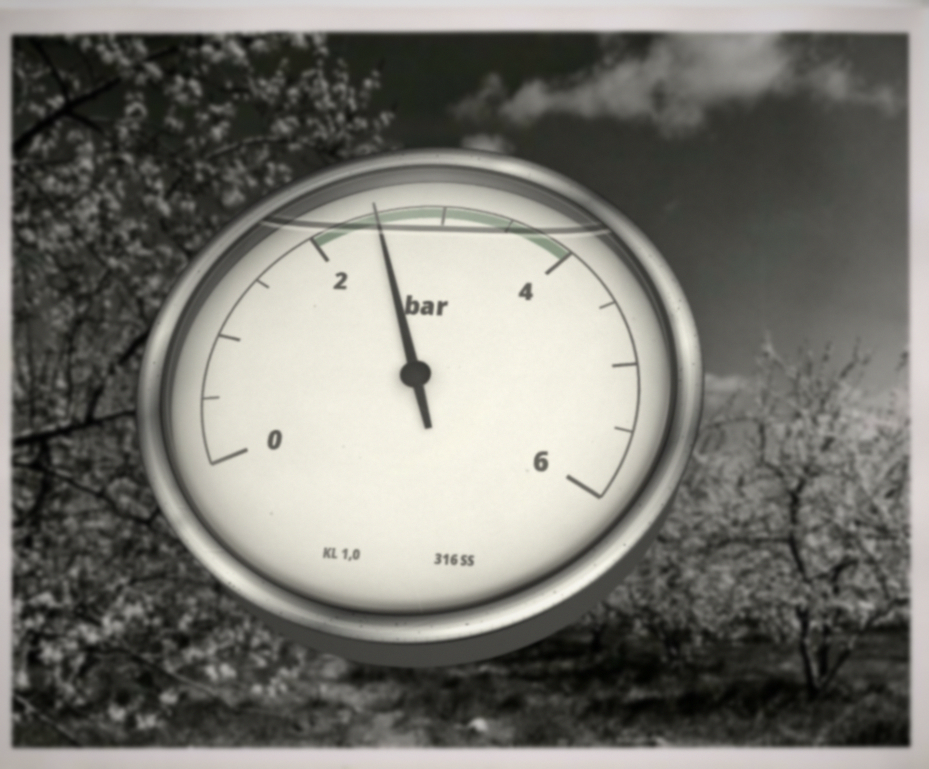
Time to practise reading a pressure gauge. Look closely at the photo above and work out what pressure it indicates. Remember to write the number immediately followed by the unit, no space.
2.5bar
